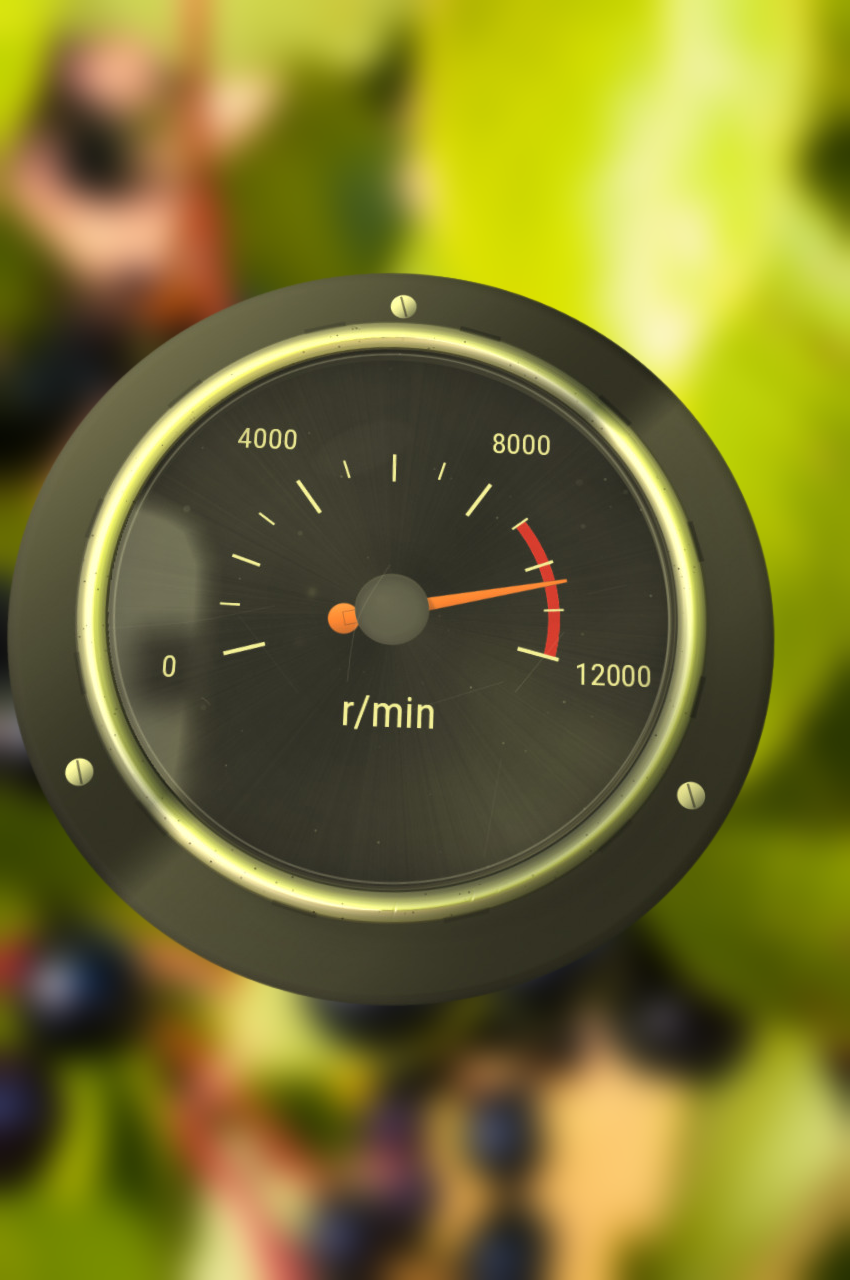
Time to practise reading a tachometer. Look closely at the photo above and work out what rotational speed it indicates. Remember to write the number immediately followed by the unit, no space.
10500rpm
